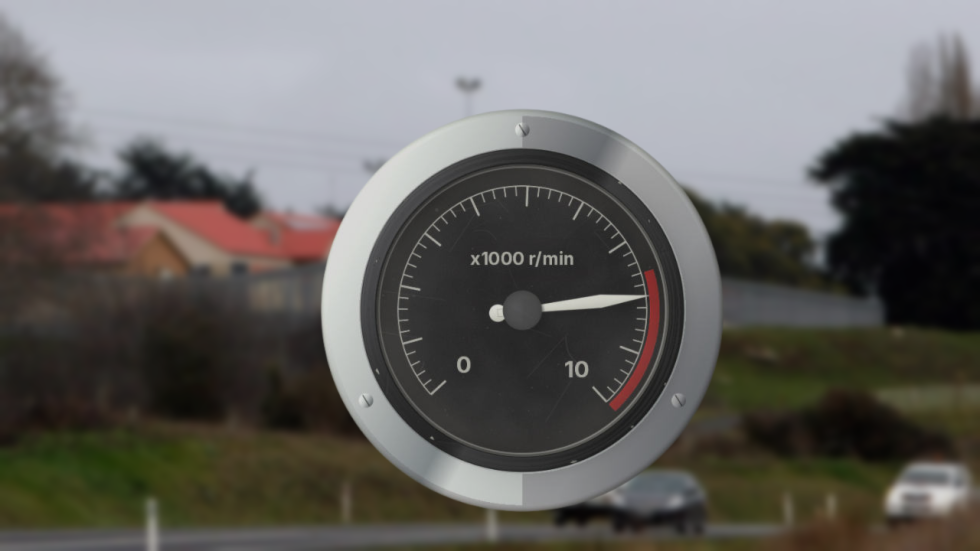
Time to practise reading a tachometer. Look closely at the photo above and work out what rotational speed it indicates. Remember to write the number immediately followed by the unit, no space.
8000rpm
